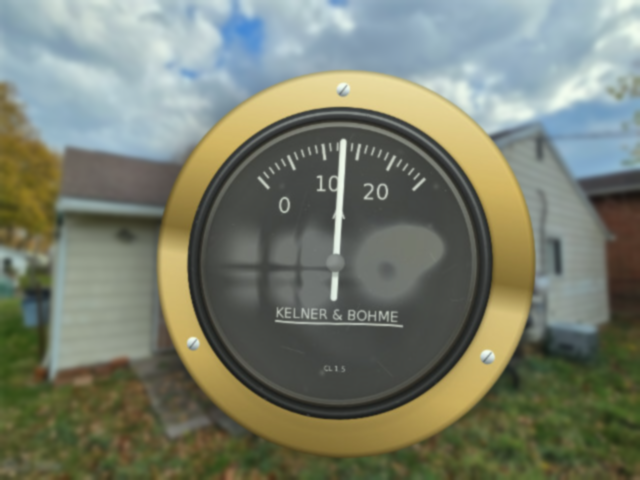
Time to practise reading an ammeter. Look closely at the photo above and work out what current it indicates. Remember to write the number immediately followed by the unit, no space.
13A
